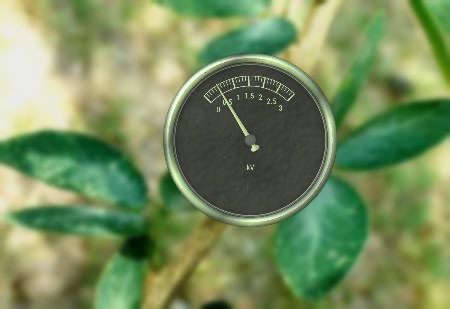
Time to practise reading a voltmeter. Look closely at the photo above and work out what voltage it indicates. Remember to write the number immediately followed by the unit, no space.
0.5kV
